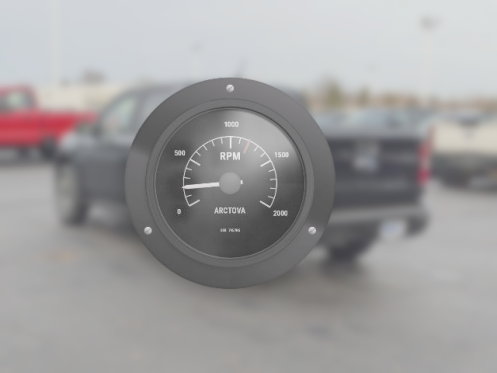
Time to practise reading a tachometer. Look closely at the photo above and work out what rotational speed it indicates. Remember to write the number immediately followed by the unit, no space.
200rpm
